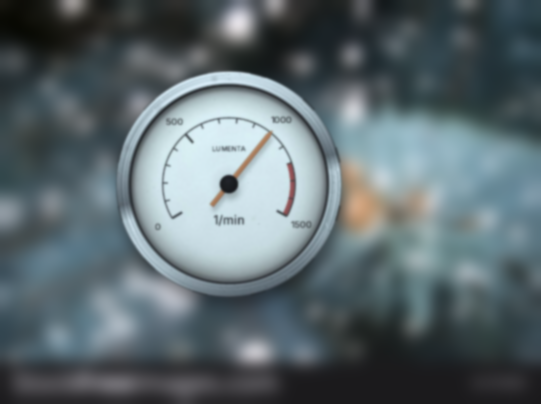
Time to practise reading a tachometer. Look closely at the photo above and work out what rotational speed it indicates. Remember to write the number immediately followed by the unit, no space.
1000rpm
